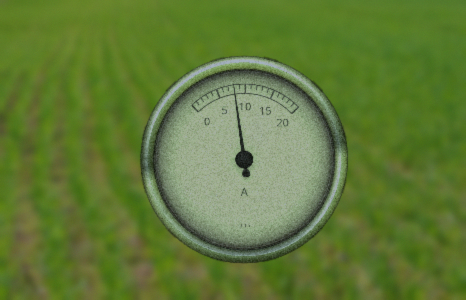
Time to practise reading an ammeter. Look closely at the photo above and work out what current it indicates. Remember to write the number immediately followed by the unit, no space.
8A
